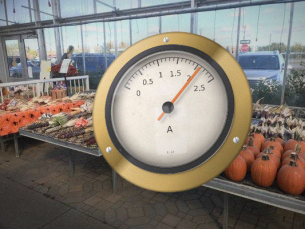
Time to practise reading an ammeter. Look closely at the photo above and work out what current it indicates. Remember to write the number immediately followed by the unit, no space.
2.1A
